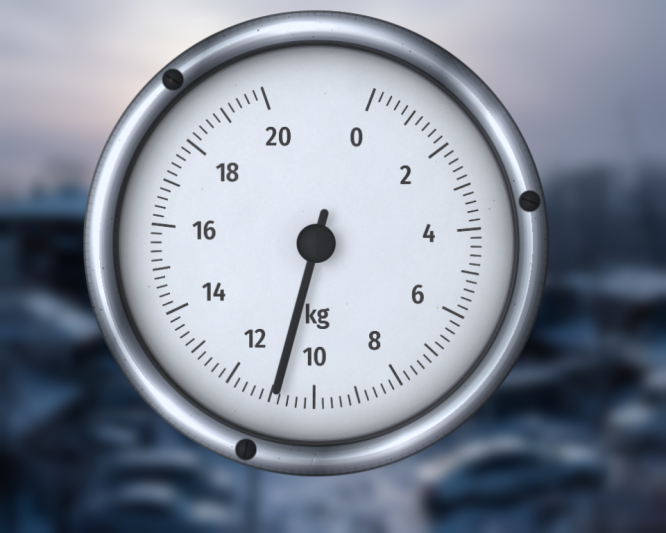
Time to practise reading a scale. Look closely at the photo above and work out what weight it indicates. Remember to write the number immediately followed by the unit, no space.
10.9kg
